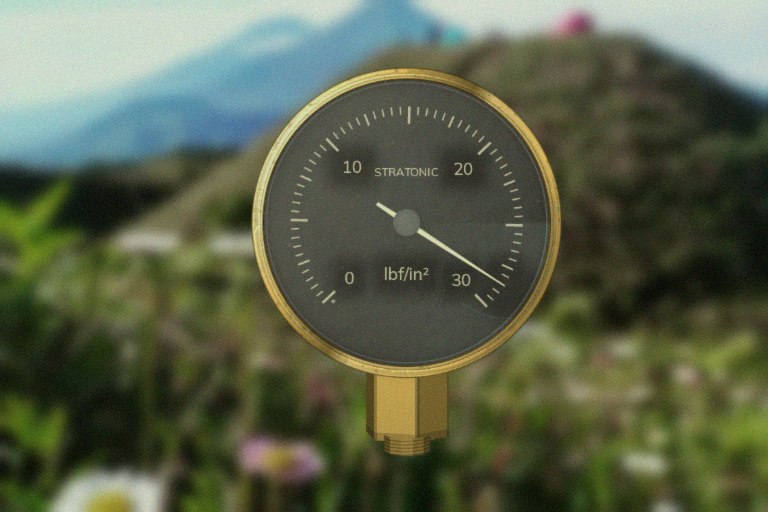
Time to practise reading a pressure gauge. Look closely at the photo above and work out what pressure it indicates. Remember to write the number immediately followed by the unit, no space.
28.5psi
